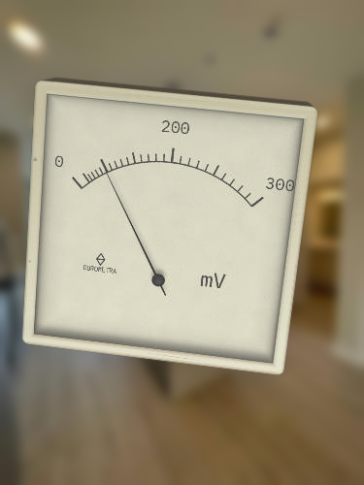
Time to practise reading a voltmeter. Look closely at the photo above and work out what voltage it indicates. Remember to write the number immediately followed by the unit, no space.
100mV
